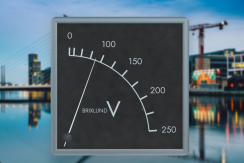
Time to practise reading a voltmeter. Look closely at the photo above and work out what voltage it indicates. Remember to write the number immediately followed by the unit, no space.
87.5V
